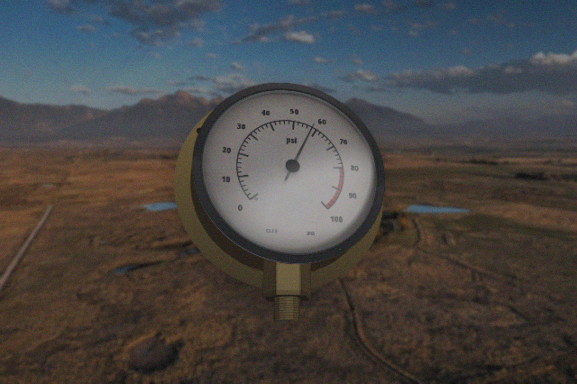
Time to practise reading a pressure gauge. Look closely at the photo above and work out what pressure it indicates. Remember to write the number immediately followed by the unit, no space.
58psi
